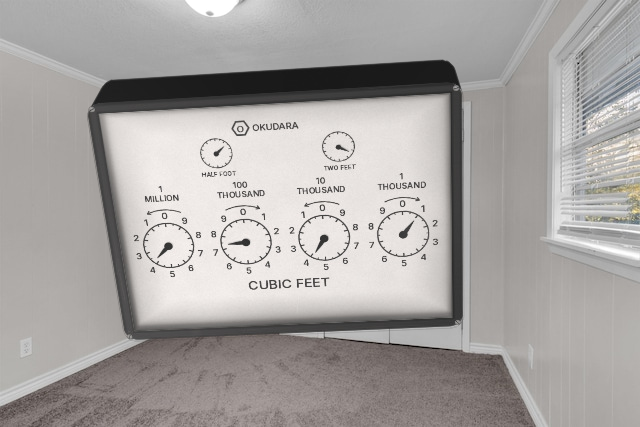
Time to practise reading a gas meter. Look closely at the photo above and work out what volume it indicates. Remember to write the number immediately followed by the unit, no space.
374100ft³
